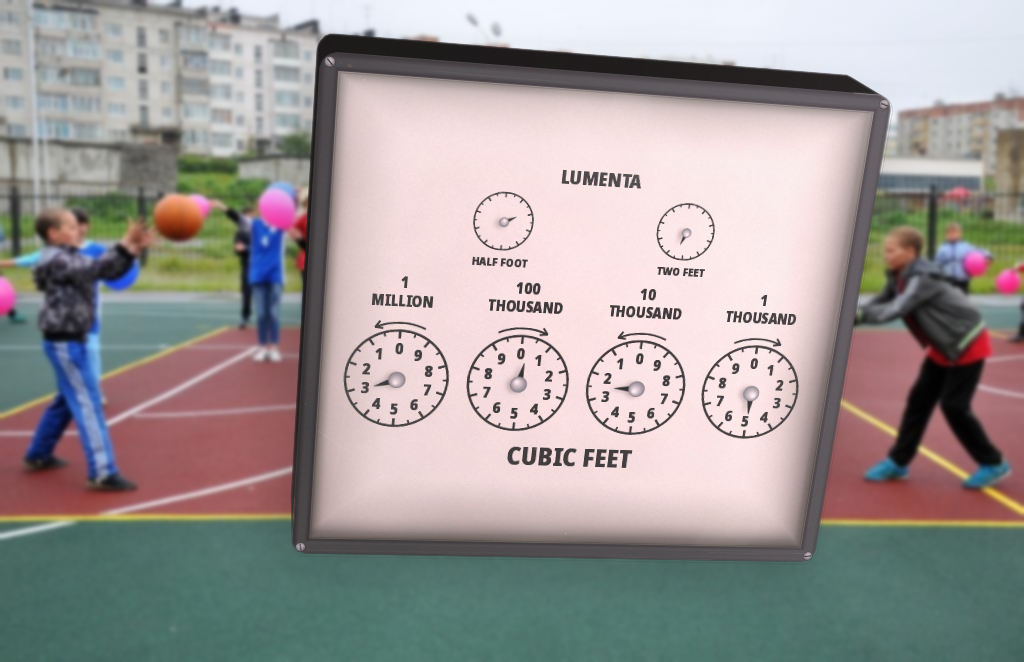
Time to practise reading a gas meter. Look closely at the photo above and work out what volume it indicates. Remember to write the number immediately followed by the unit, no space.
302500ft³
